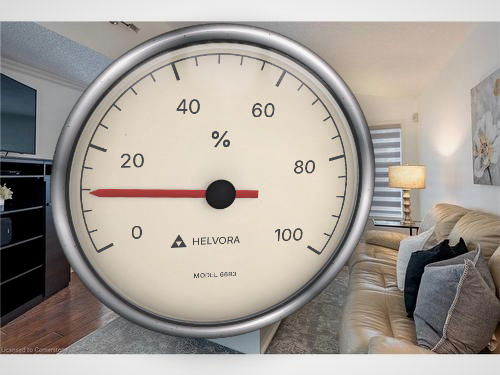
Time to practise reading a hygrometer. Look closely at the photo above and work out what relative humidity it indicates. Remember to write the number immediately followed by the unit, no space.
12%
